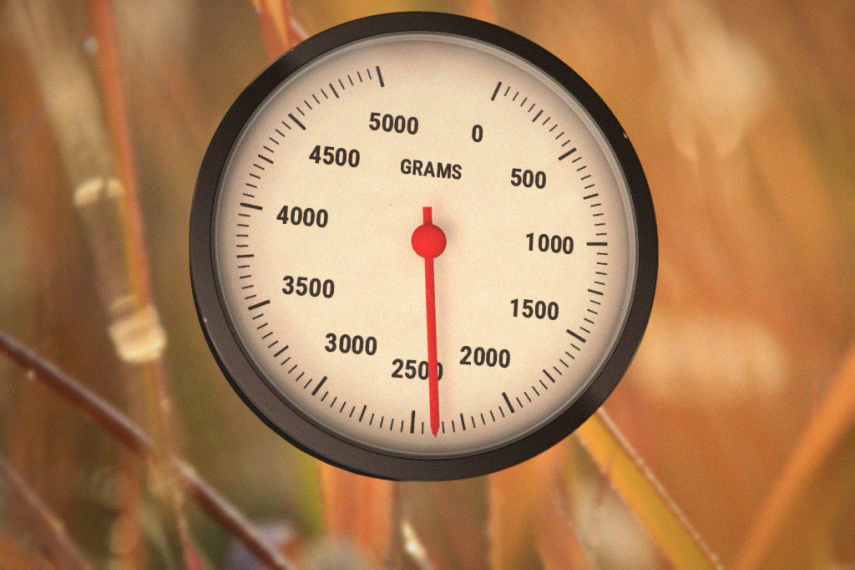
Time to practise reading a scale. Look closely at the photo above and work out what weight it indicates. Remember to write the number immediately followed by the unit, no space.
2400g
